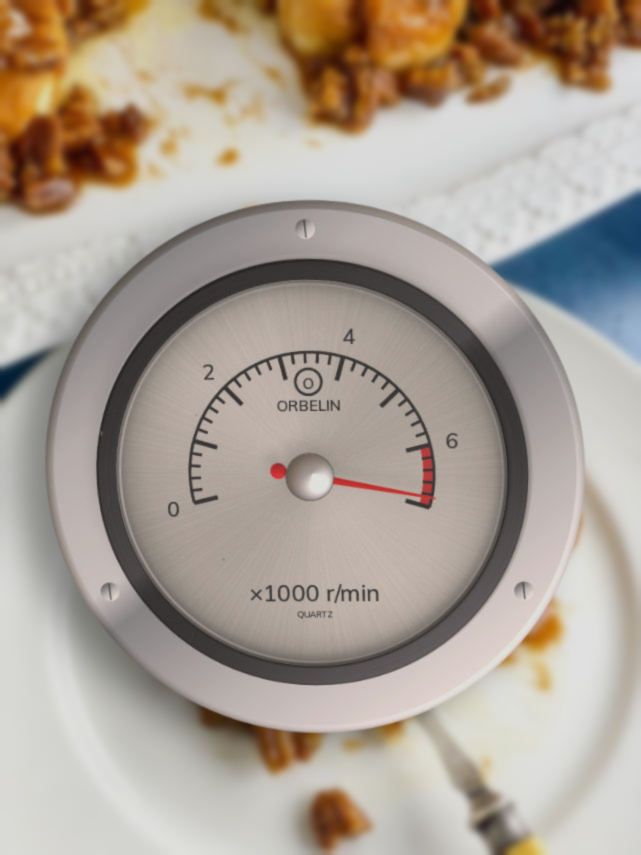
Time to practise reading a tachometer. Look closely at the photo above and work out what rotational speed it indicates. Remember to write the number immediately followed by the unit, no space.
6800rpm
